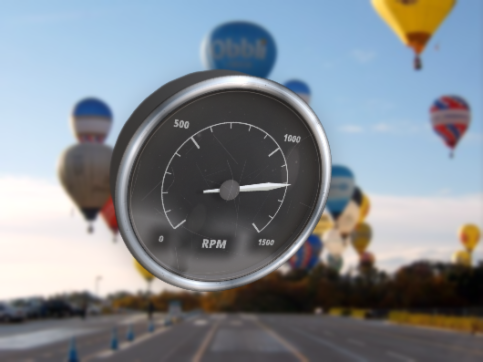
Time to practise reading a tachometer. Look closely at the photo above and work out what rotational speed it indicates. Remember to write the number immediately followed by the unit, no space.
1200rpm
